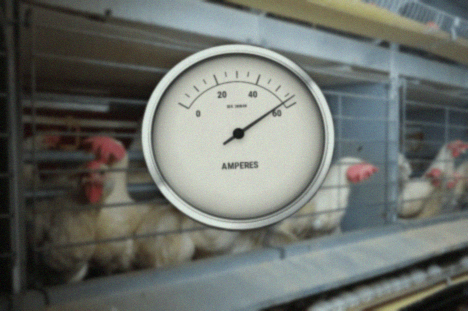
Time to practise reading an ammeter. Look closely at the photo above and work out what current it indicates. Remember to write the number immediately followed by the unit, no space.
57.5A
